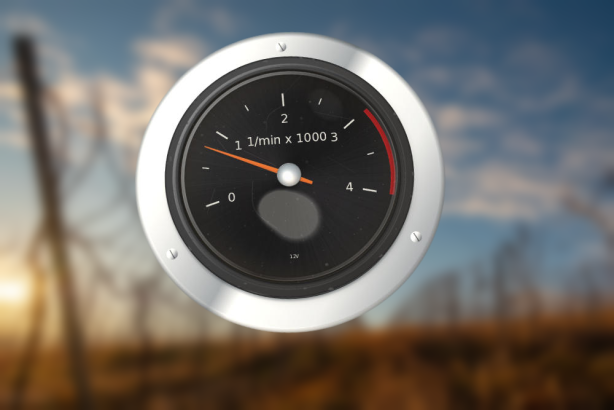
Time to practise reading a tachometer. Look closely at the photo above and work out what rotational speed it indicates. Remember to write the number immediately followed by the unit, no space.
750rpm
